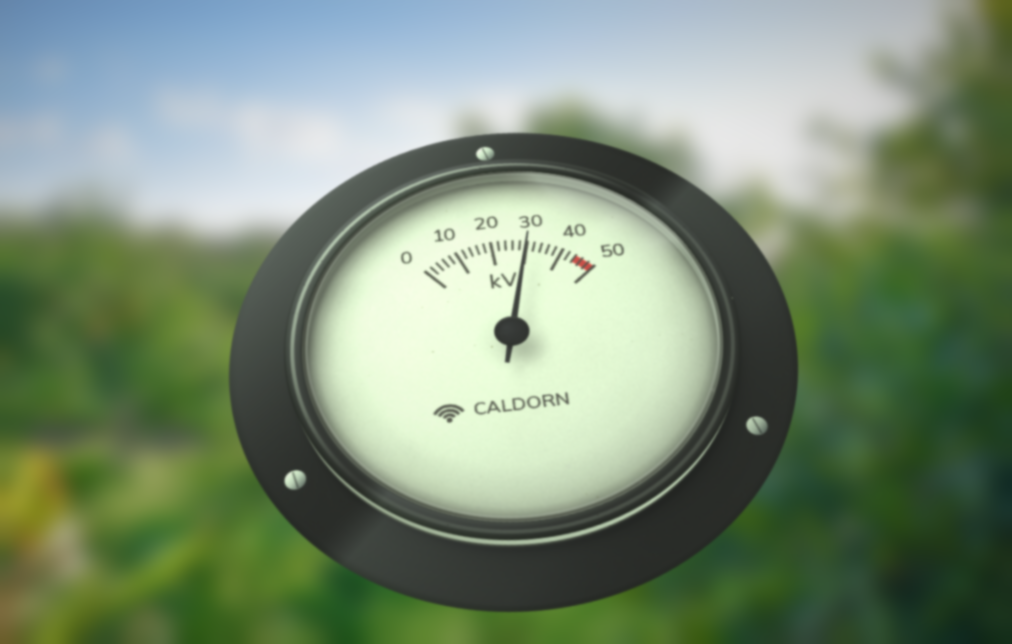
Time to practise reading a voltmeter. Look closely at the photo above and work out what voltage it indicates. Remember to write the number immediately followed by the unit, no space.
30kV
